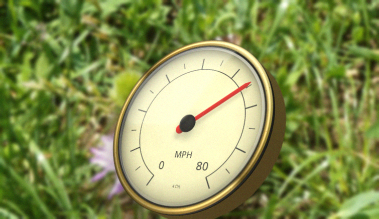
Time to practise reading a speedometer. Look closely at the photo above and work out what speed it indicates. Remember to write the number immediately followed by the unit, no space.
55mph
